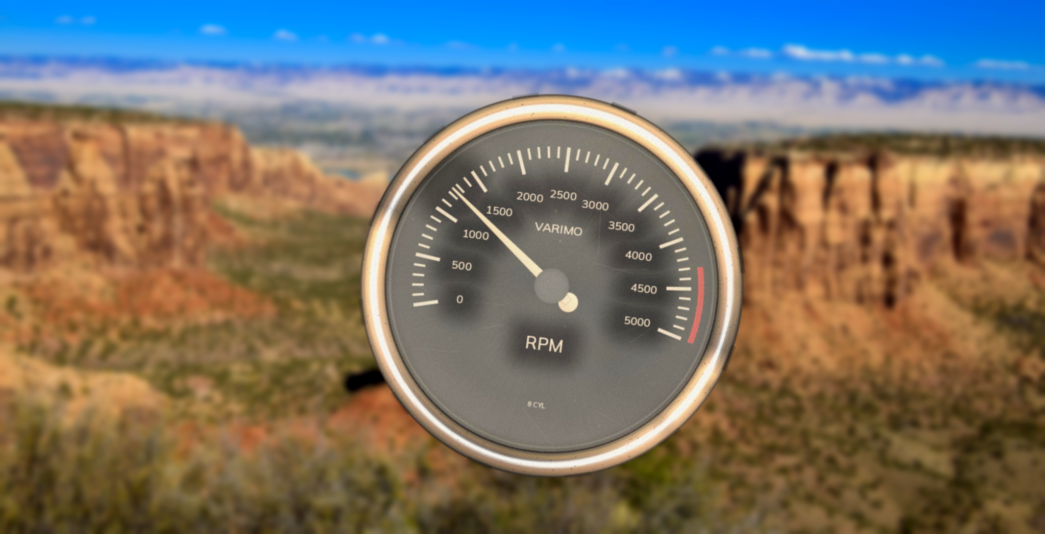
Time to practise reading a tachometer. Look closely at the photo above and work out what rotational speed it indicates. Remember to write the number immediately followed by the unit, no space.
1250rpm
